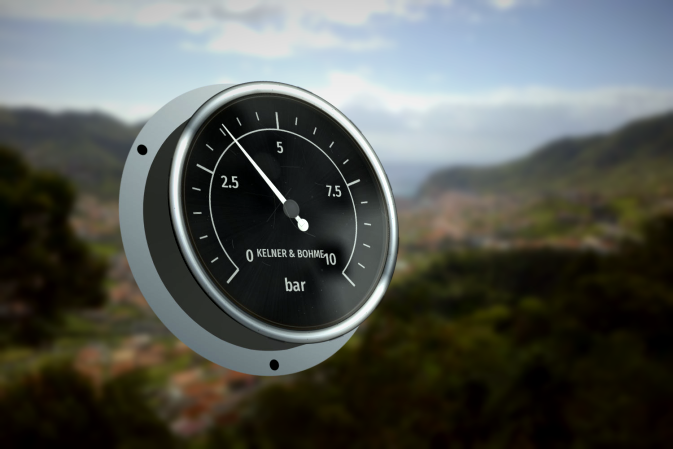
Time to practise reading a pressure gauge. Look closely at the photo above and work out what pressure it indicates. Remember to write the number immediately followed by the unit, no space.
3.5bar
